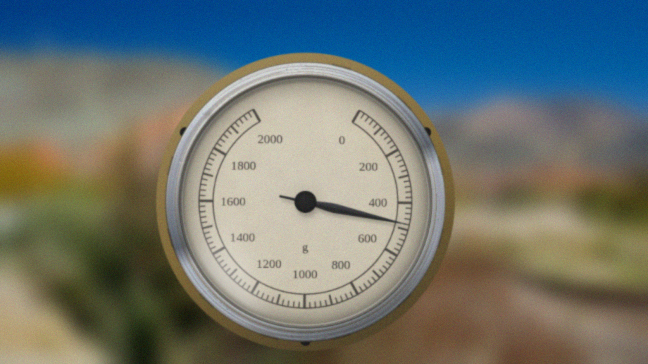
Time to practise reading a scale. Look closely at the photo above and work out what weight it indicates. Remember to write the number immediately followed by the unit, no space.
480g
